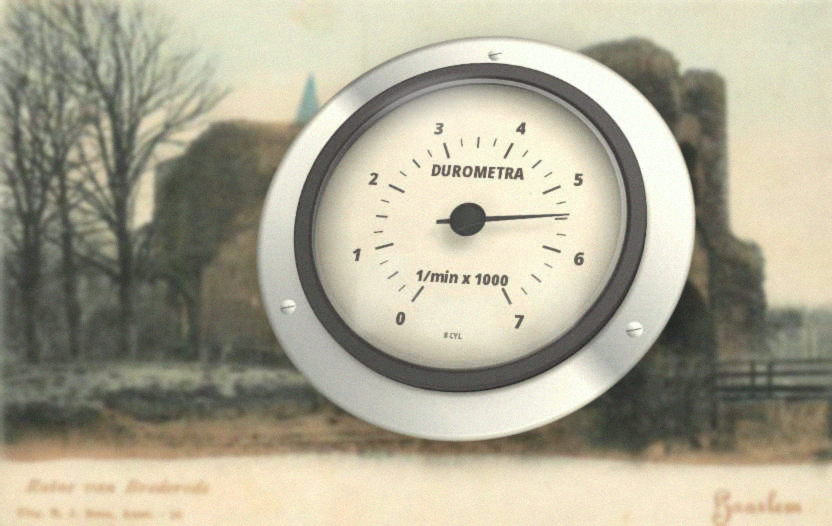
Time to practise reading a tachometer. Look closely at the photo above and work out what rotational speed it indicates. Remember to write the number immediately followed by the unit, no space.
5500rpm
